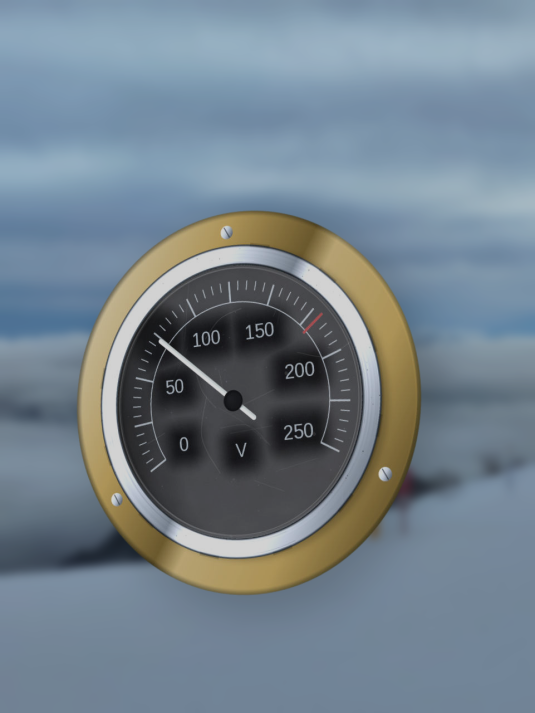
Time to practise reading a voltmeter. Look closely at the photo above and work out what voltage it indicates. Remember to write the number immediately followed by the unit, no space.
75V
